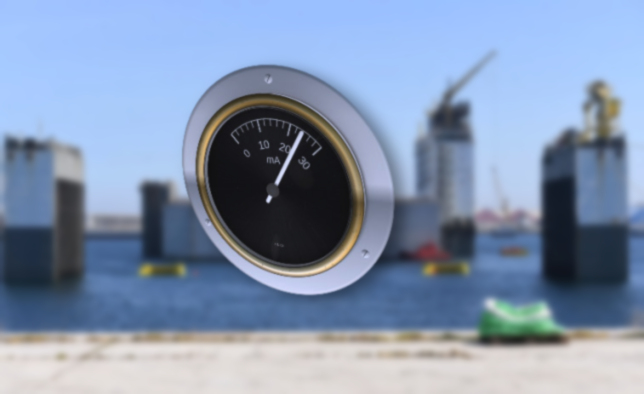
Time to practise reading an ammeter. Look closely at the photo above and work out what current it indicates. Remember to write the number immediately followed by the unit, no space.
24mA
